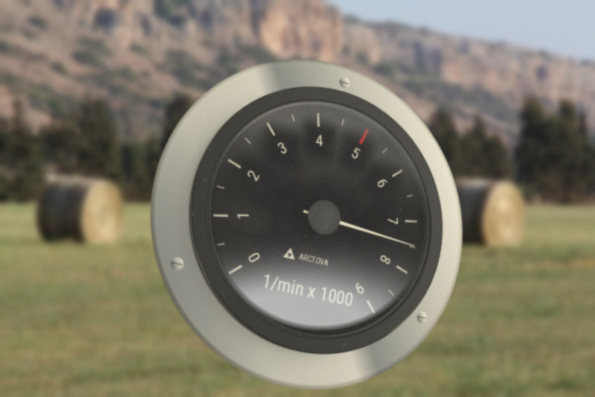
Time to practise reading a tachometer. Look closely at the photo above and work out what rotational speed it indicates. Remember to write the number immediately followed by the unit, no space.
7500rpm
